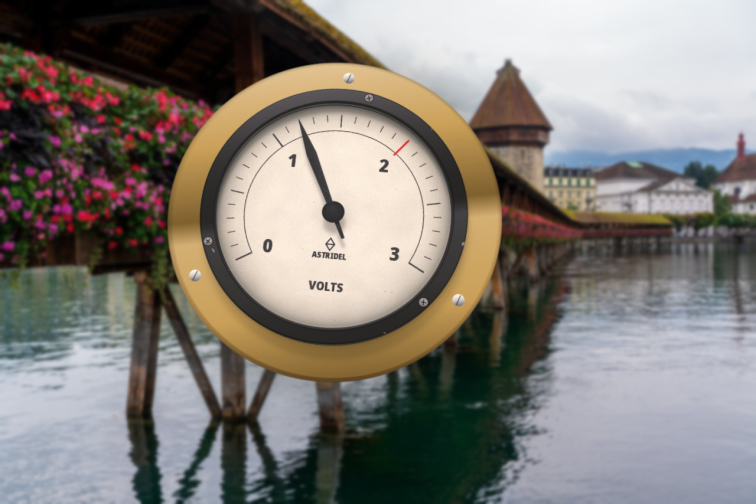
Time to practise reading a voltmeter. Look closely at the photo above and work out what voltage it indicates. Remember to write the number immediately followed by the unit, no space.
1.2V
